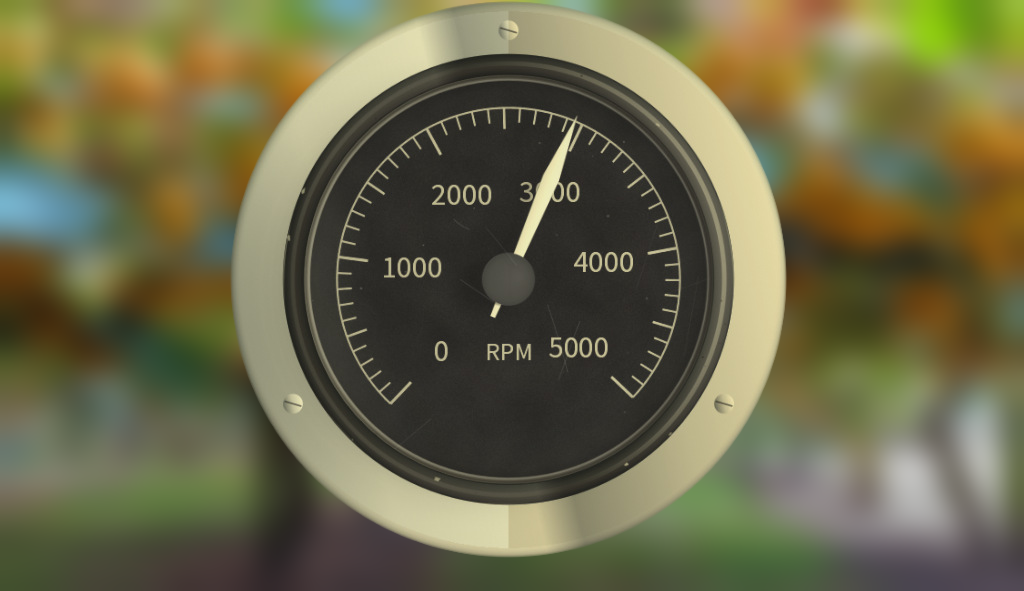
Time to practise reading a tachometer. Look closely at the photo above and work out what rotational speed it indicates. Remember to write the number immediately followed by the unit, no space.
2950rpm
